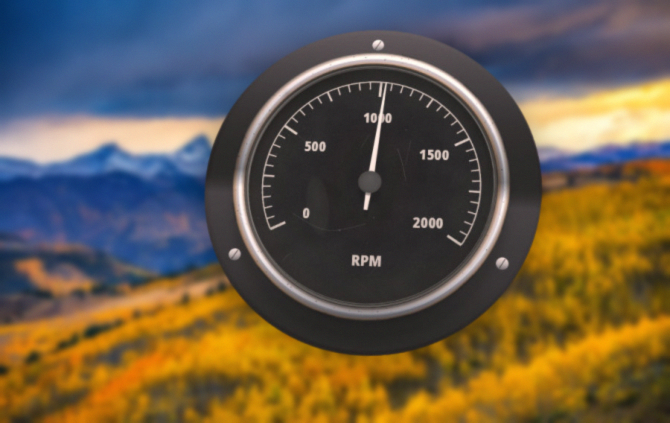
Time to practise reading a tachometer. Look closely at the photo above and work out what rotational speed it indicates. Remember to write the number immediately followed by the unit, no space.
1025rpm
